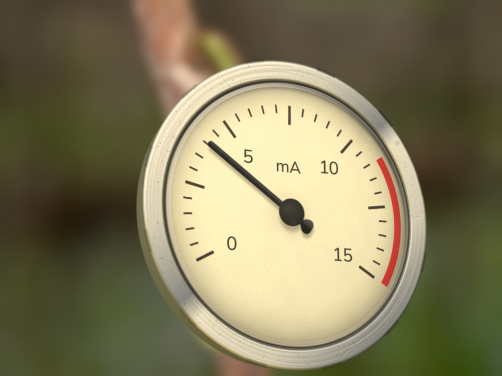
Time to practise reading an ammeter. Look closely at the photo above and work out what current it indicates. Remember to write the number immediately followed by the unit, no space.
4mA
